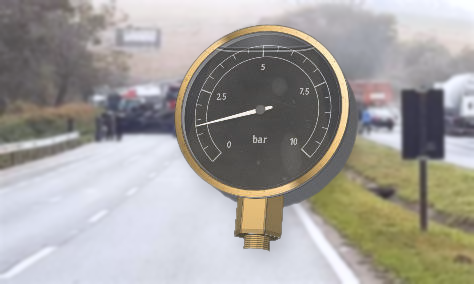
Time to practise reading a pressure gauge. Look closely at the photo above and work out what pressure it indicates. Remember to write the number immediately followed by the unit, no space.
1.25bar
